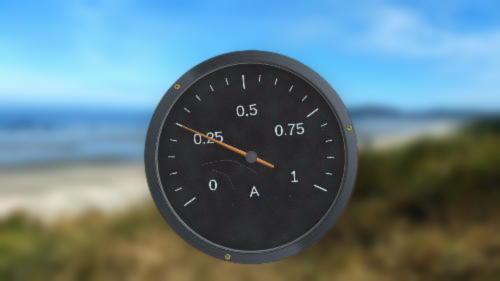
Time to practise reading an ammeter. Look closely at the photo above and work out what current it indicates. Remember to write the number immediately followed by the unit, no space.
0.25A
